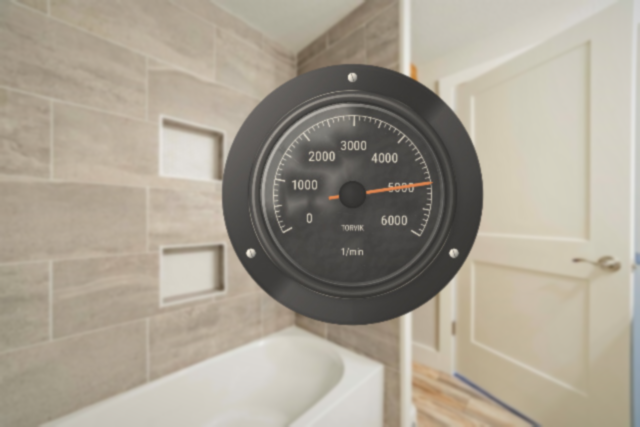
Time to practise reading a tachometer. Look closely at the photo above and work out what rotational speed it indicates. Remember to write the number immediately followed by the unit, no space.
5000rpm
